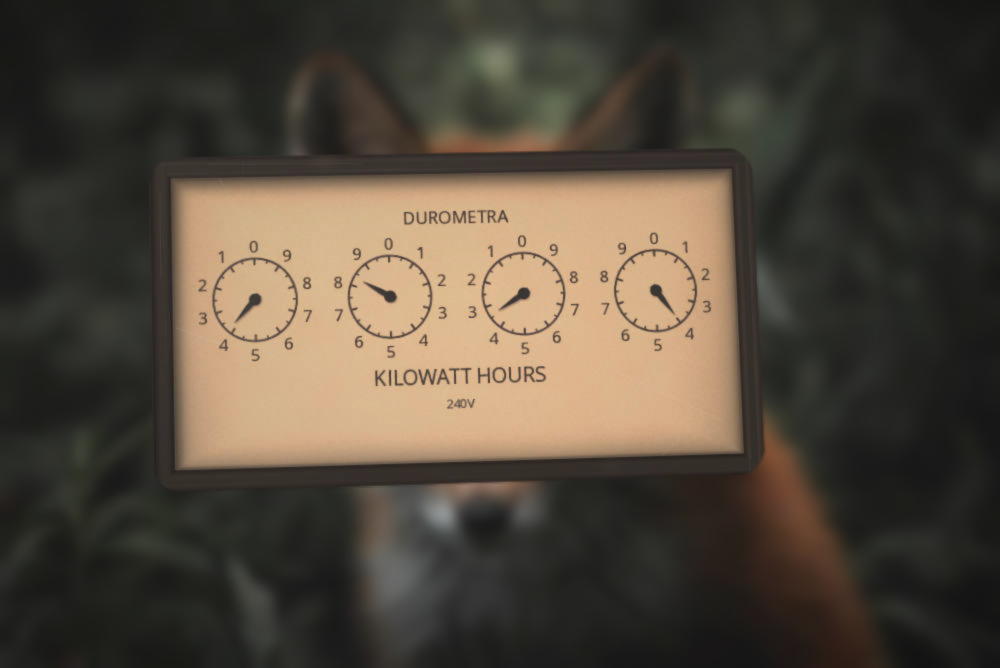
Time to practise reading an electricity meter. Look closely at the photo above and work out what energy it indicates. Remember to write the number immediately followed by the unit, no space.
3834kWh
